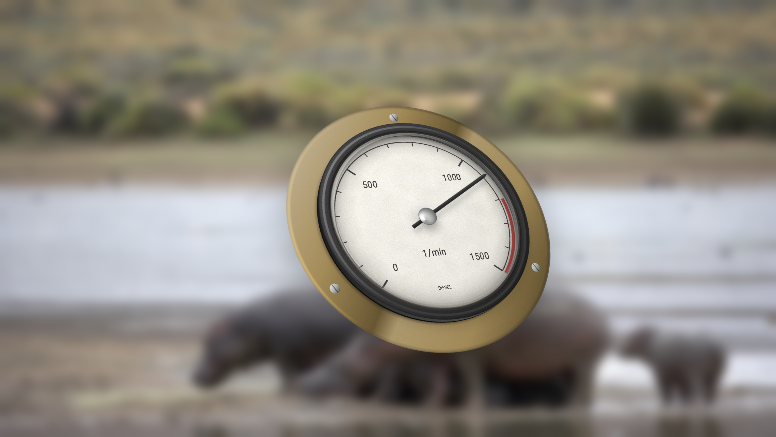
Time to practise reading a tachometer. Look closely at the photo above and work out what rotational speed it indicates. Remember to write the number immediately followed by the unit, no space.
1100rpm
